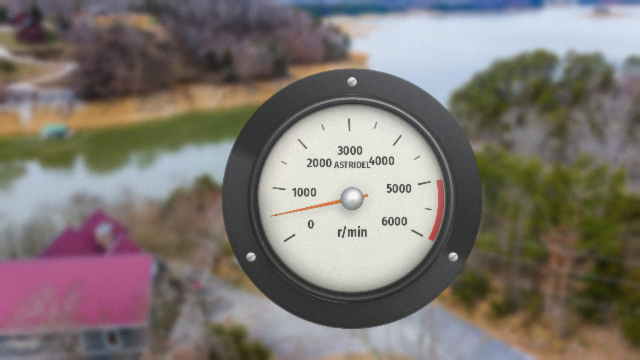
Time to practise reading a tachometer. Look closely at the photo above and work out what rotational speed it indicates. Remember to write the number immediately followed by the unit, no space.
500rpm
